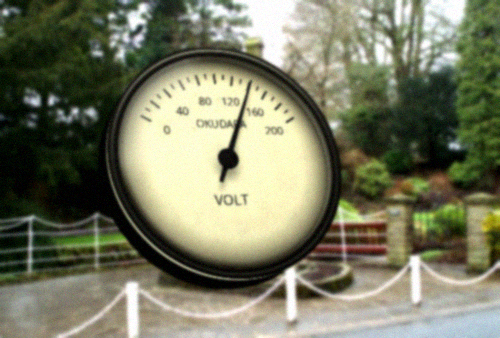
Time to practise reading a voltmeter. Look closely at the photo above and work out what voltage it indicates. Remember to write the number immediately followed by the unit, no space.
140V
